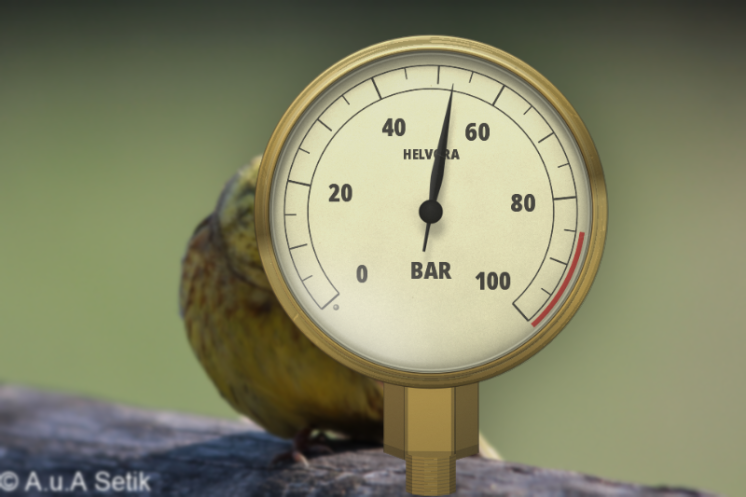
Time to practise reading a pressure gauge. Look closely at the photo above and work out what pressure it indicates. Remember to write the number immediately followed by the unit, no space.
52.5bar
